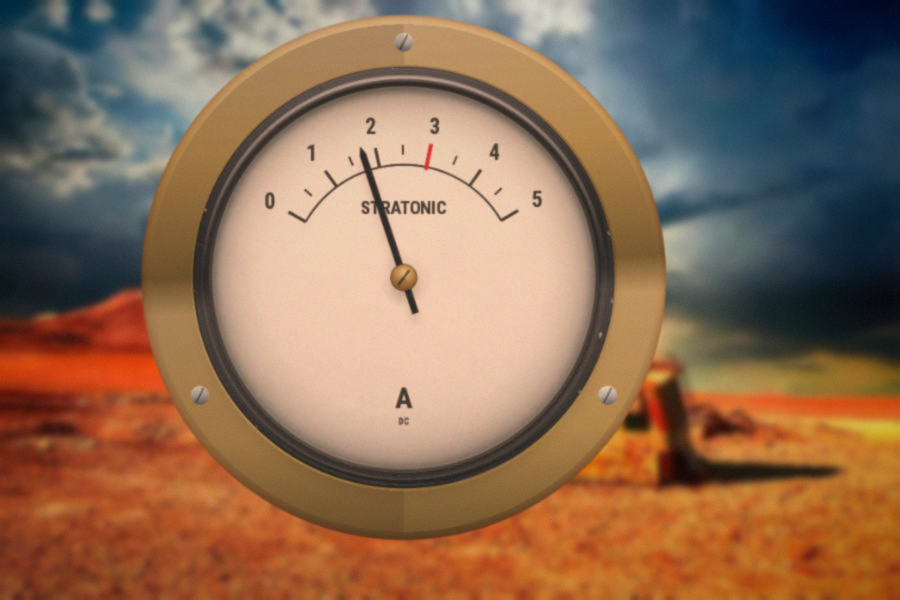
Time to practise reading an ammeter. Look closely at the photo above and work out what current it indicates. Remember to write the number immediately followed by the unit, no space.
1.75A
